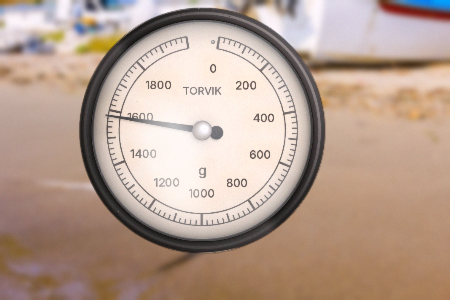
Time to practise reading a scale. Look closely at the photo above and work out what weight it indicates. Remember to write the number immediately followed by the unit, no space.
1580g
